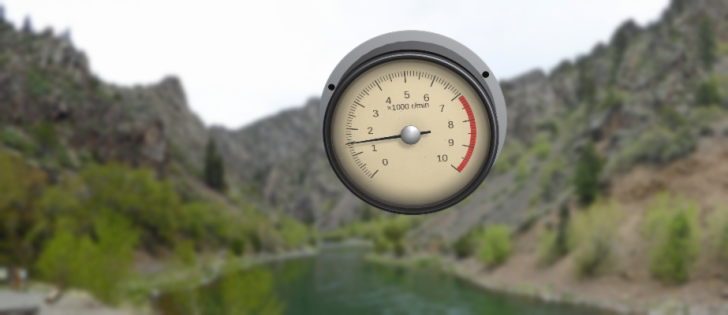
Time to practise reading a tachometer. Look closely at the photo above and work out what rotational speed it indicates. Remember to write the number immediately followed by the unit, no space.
1500rpm
